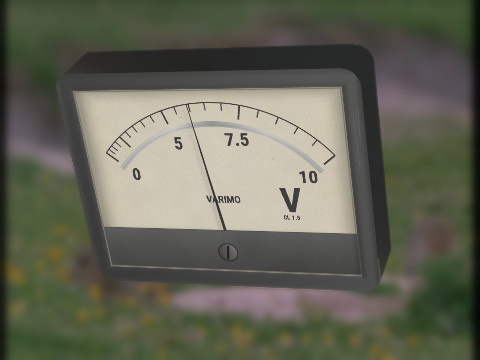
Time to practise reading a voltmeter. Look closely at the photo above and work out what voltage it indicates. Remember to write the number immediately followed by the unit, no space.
6V
